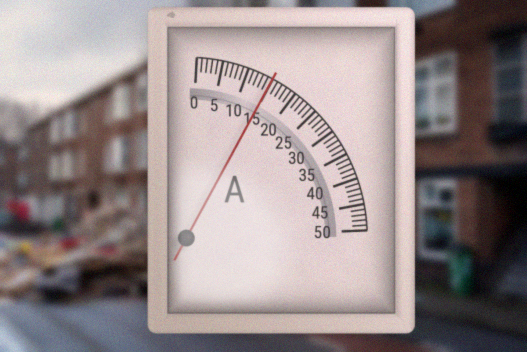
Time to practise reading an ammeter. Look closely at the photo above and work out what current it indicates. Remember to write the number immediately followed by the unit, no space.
15A
